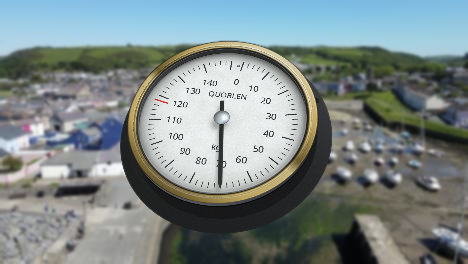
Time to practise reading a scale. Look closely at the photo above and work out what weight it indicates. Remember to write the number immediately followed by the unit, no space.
70kg
